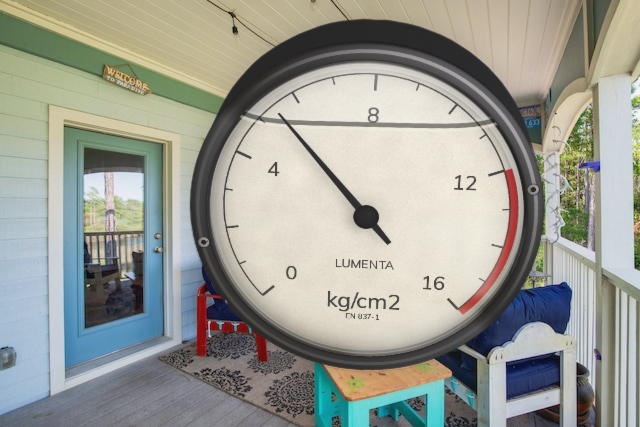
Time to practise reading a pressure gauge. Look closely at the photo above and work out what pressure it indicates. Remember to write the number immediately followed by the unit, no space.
5.5kg/cm²
